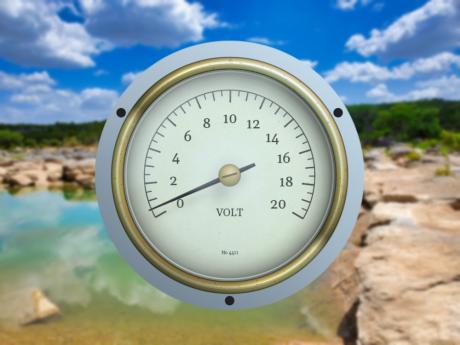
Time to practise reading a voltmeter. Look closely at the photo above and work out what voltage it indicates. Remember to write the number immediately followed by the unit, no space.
0.5V
